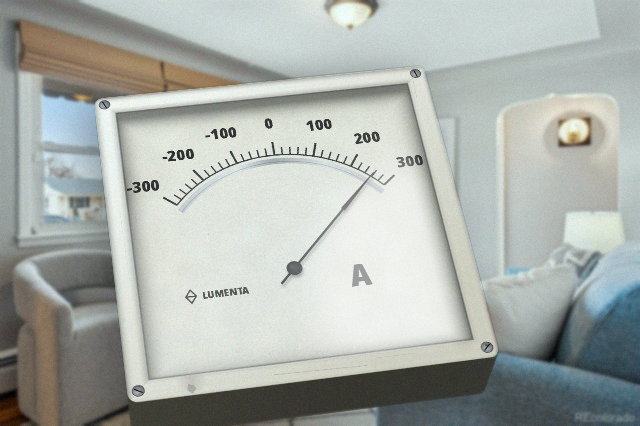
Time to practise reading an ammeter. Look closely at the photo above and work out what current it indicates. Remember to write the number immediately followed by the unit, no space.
260A
